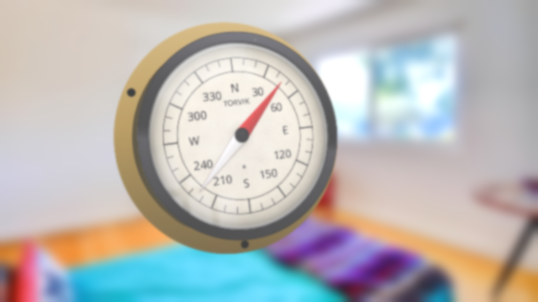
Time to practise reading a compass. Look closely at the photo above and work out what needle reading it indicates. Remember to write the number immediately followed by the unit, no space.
45°
